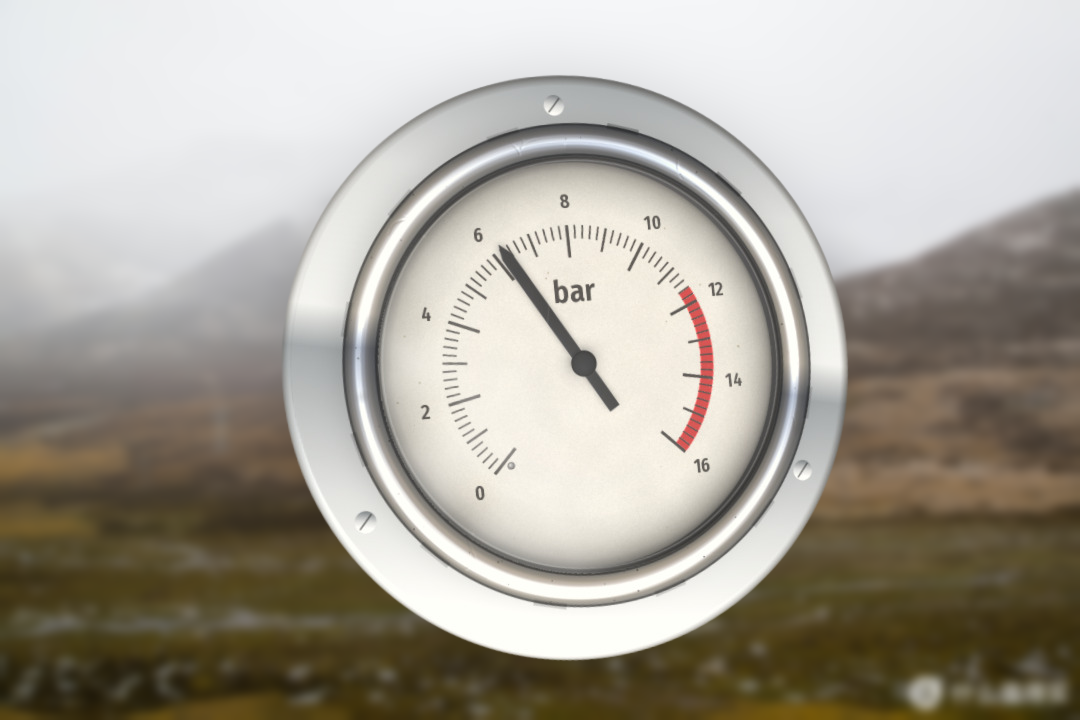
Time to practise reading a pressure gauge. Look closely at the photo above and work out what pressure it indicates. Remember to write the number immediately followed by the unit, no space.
6.2bar
